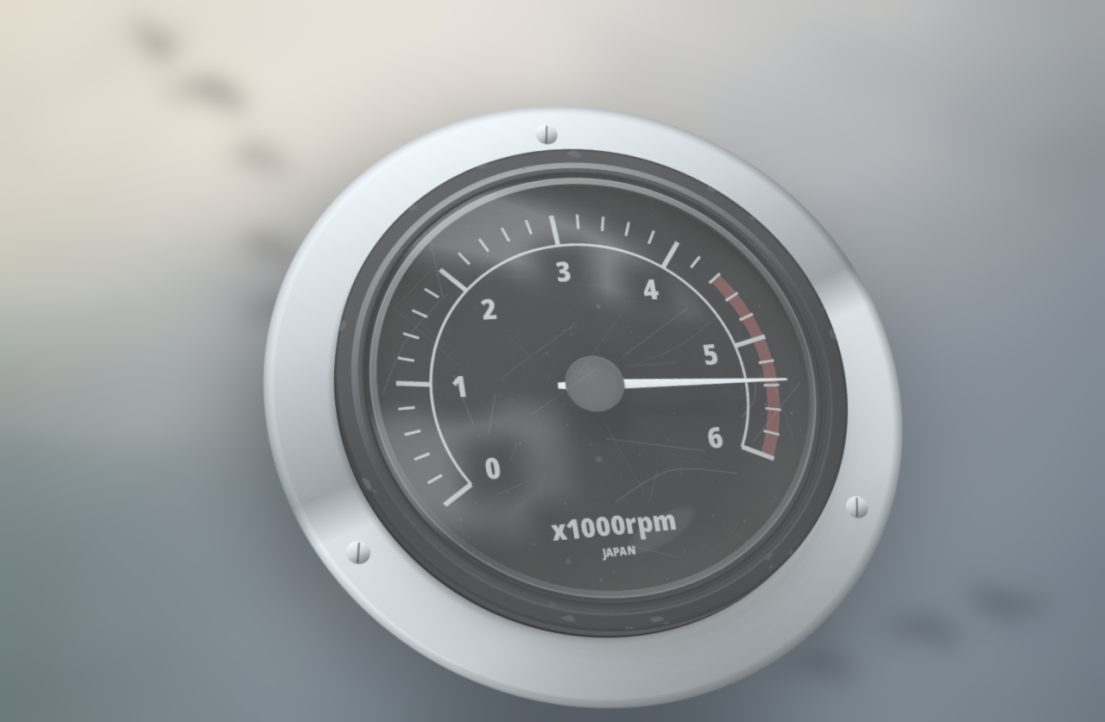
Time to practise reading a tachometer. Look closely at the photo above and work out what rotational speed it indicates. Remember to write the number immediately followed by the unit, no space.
5400rpm
